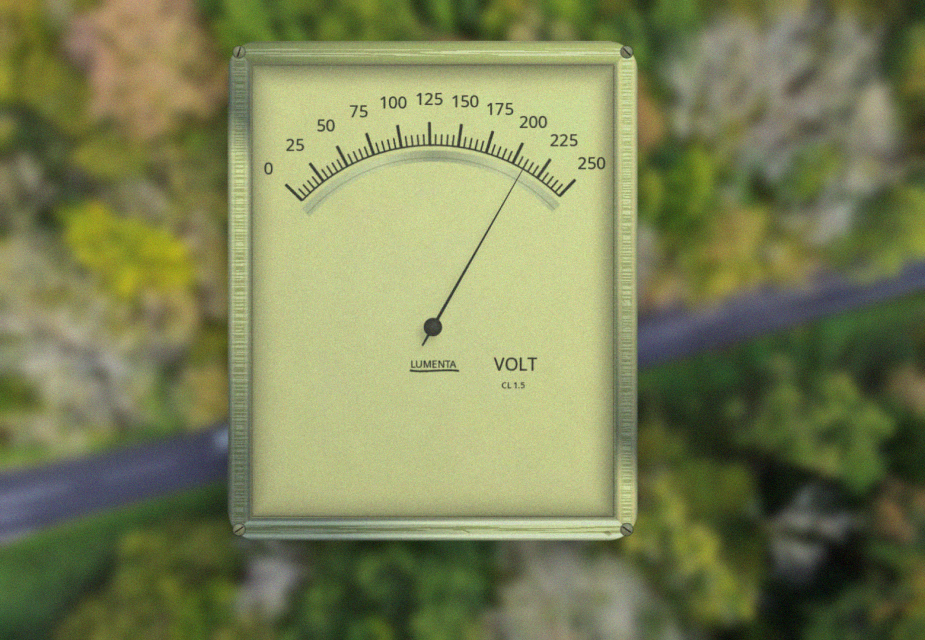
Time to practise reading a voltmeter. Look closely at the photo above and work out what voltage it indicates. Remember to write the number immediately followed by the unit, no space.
210V
